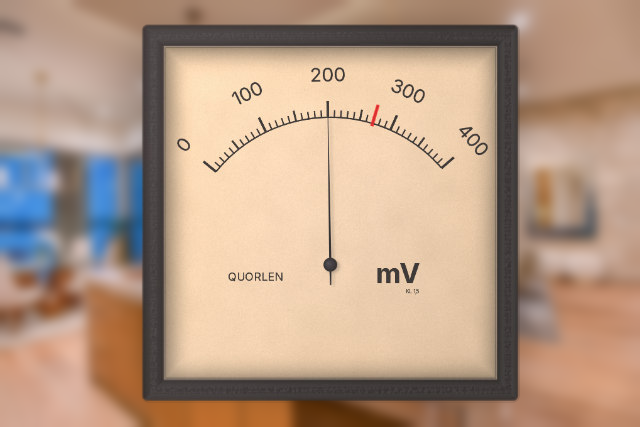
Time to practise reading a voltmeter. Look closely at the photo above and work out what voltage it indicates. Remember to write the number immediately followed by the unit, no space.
200mV
